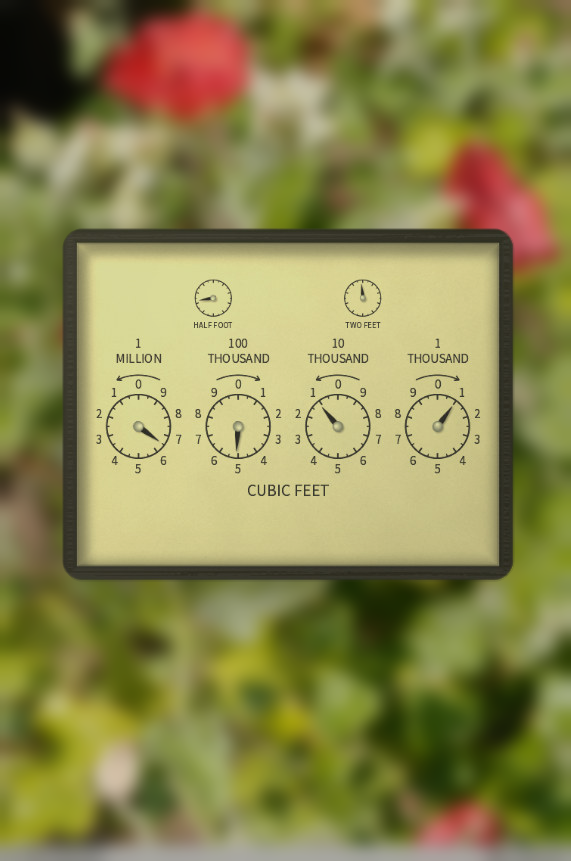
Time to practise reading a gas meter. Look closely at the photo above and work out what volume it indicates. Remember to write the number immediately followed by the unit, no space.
651100ft³
